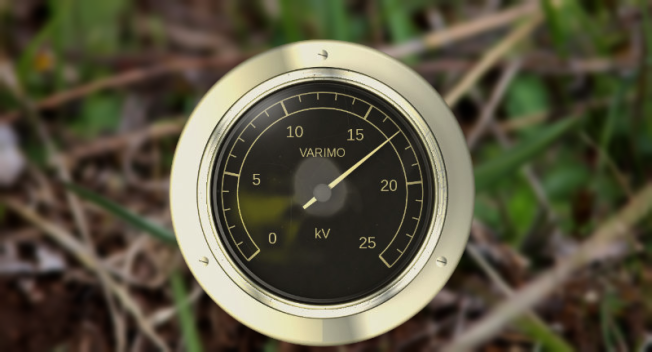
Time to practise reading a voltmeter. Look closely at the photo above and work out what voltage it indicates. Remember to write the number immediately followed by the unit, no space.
17kV
